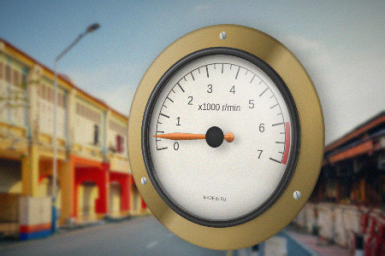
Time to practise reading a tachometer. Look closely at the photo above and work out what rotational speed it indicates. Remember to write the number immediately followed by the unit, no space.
375rpm
